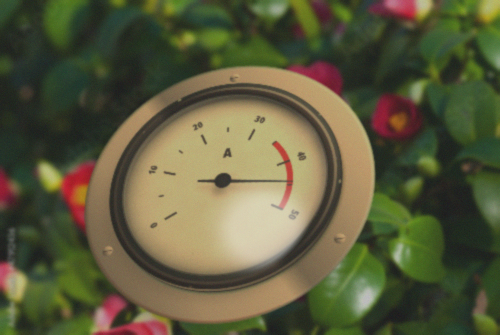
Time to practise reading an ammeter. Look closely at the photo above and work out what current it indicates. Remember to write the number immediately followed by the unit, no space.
45A
